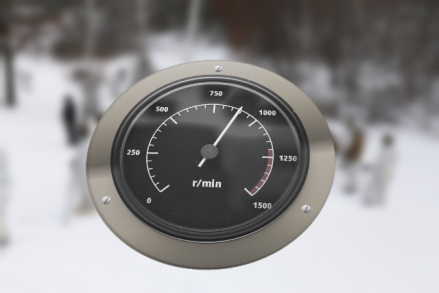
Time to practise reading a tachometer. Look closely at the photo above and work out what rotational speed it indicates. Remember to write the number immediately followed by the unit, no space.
900rpm
